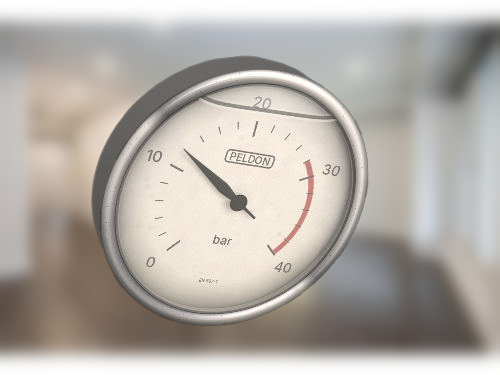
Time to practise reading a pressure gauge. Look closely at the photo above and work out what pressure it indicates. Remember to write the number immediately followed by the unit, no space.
12bar
